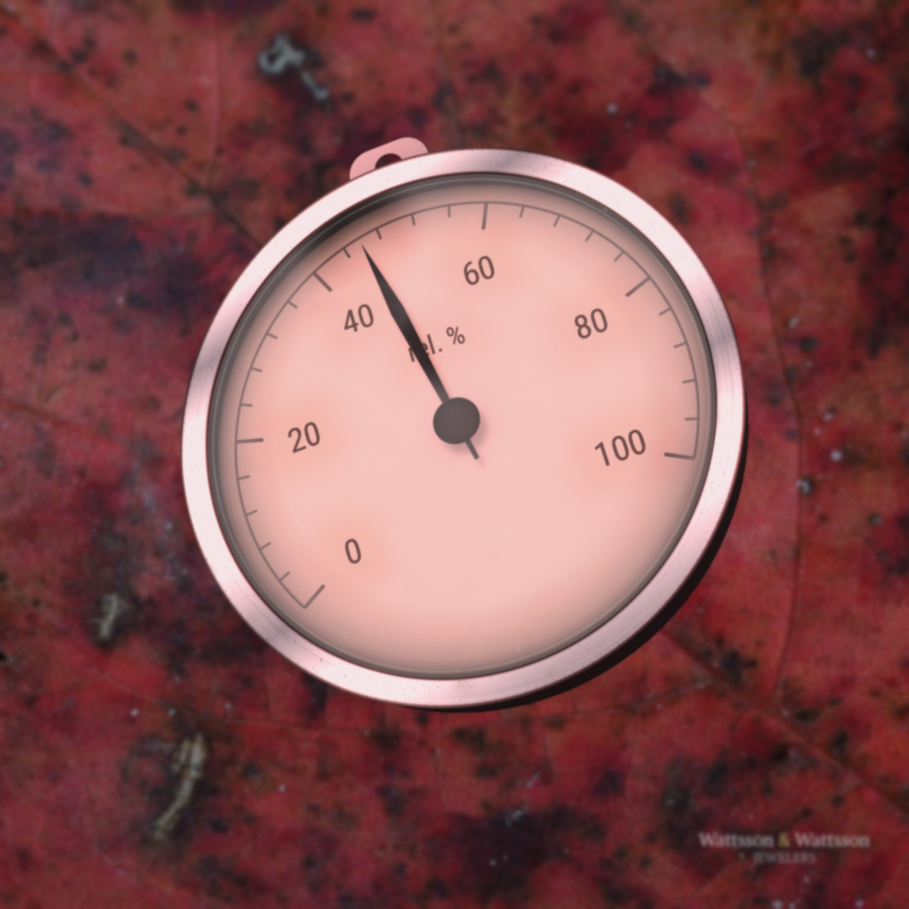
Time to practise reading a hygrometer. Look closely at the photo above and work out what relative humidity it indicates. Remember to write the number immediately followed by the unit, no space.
46%
